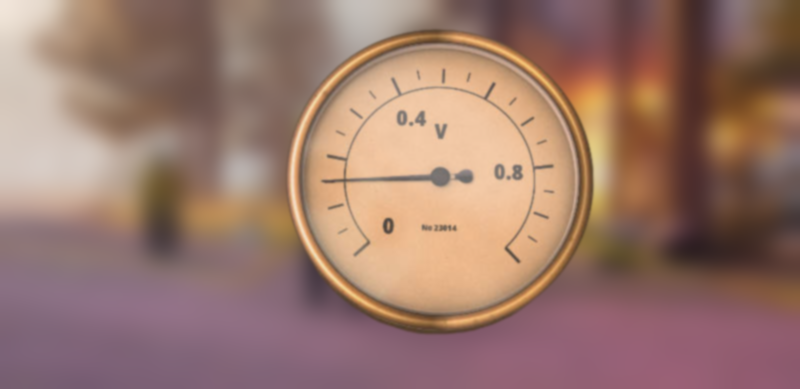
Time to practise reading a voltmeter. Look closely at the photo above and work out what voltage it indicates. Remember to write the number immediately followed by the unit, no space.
0.15V
